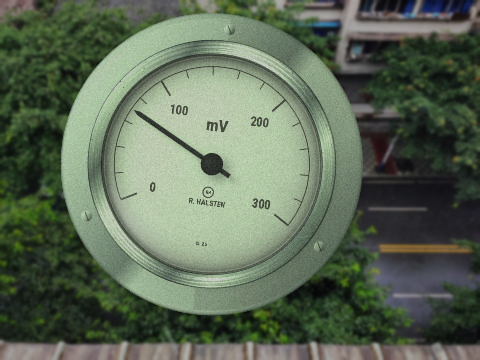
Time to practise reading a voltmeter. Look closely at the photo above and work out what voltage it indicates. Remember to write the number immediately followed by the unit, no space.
70mV
